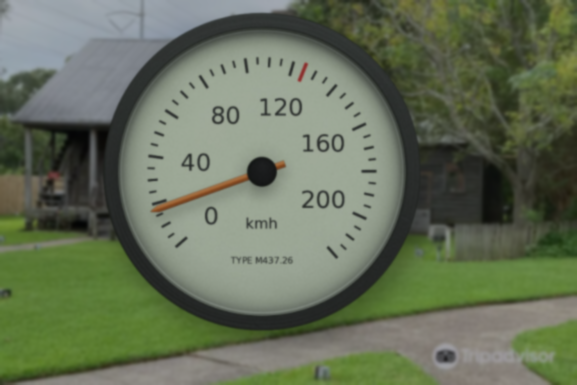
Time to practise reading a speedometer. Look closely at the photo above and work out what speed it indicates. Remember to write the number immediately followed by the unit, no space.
17.5km/h
